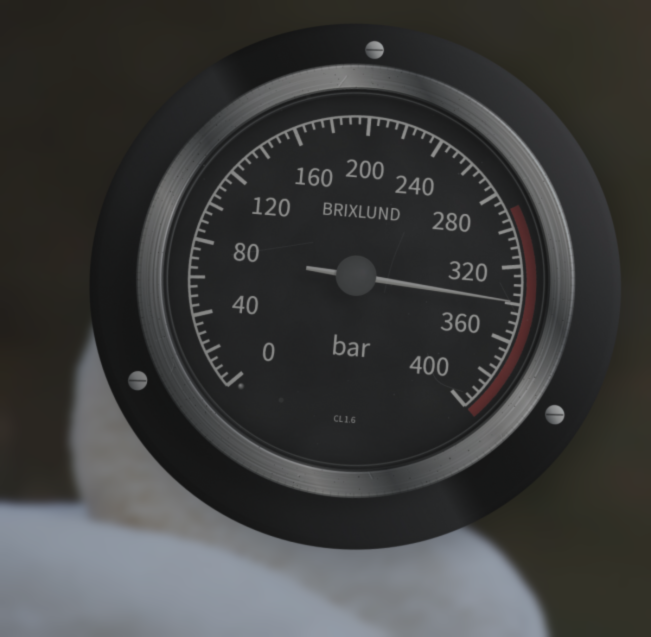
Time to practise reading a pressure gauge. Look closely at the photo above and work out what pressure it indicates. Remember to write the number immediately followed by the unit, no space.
340bar
